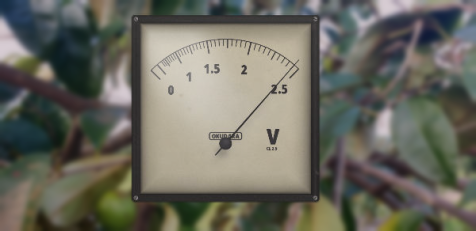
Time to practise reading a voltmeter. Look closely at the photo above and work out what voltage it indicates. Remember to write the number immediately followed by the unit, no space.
2.45V
